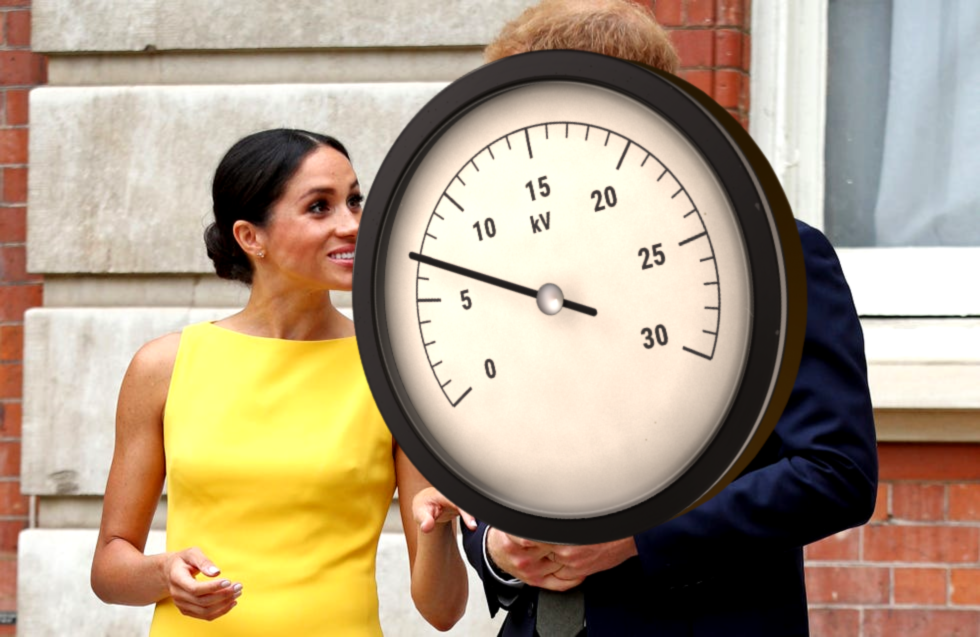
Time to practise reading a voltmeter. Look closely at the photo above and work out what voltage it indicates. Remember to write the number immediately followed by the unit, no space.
7kV
